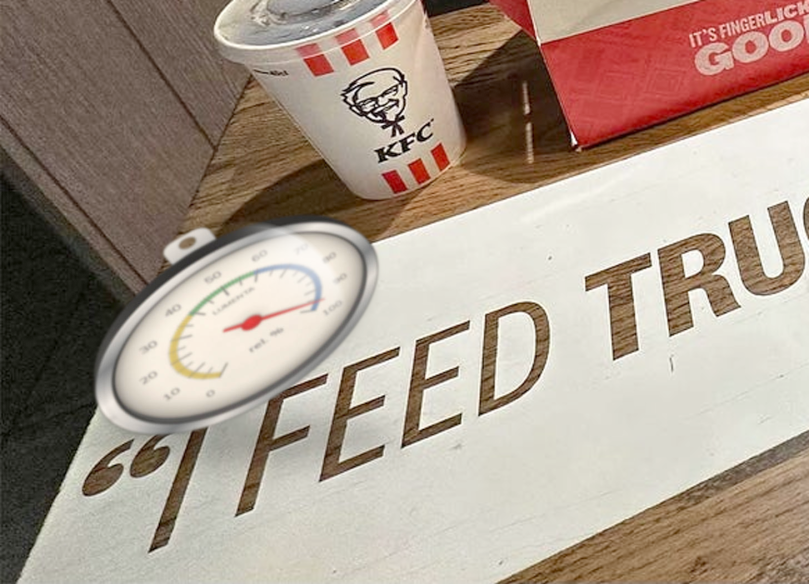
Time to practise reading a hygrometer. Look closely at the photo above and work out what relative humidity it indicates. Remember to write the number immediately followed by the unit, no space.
95%
